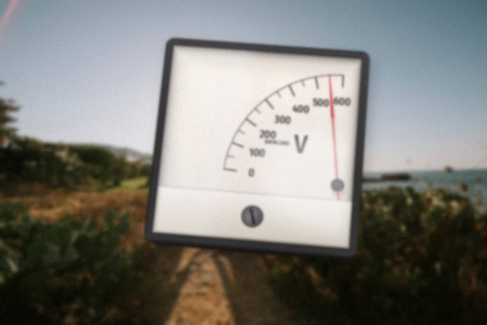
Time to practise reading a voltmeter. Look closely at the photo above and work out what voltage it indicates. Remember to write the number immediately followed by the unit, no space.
550V
